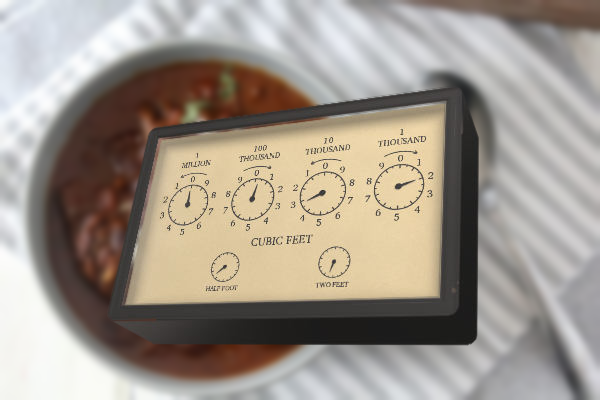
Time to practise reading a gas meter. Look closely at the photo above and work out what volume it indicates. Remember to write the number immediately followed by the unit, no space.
3200ft³
